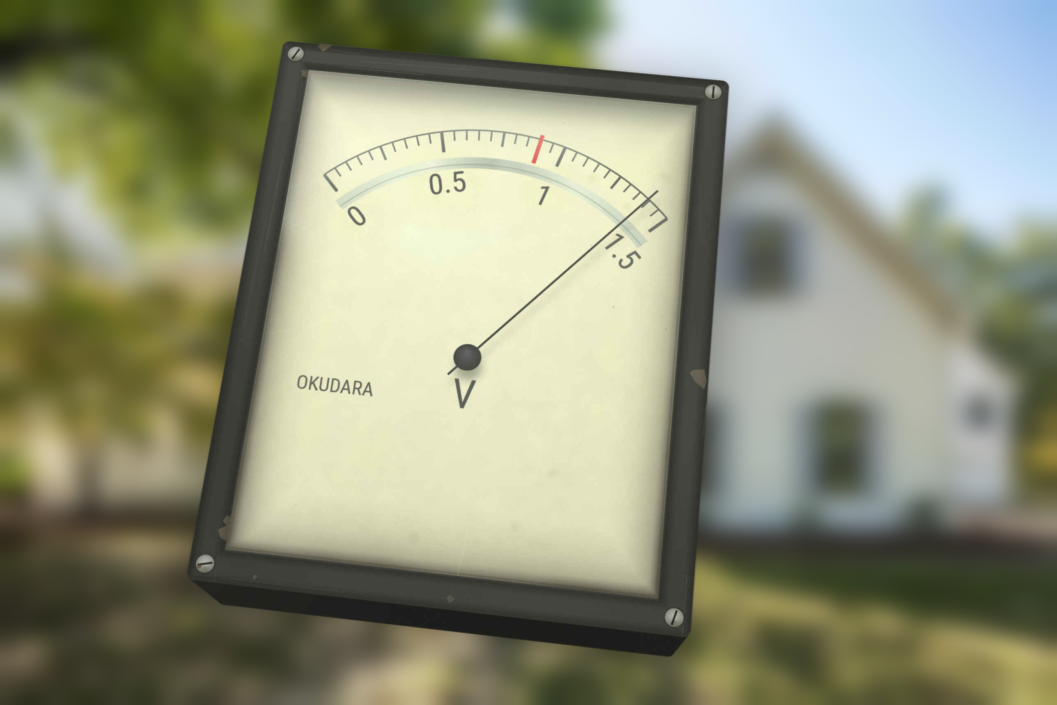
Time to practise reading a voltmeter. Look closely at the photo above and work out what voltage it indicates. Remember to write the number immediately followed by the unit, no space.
1.4V
